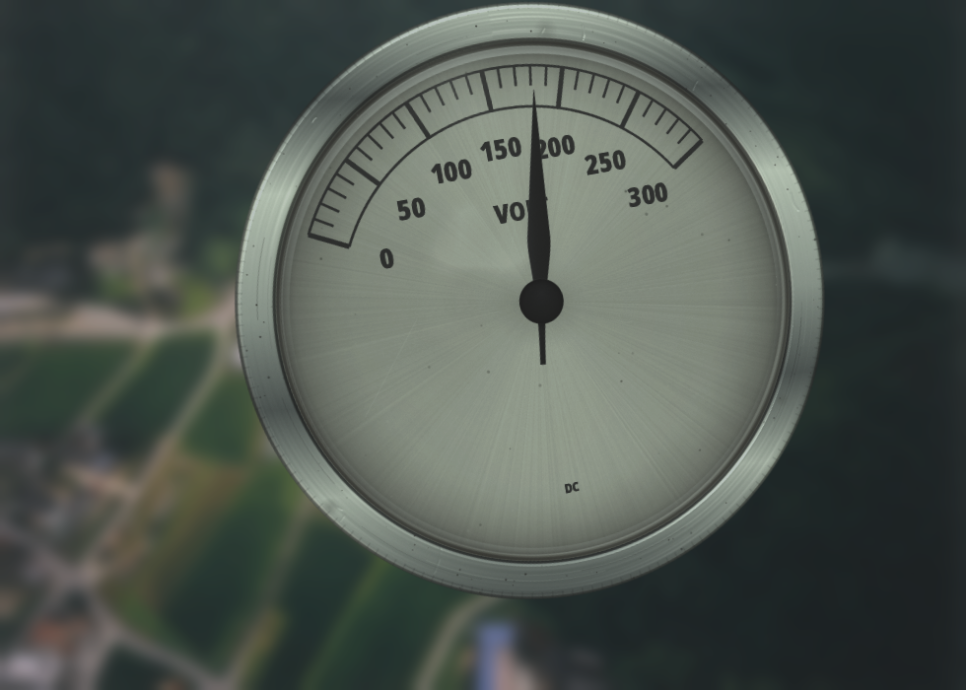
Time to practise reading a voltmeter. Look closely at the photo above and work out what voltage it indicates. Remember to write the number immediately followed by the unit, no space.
180V
